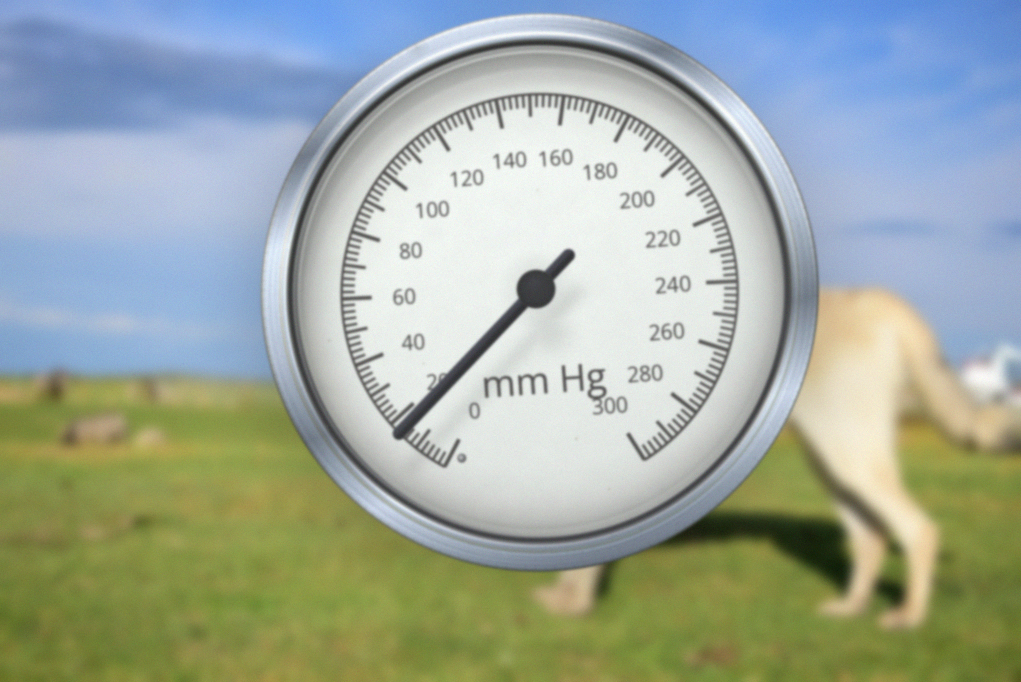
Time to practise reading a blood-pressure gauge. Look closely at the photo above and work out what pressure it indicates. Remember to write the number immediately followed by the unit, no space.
16mmHg
